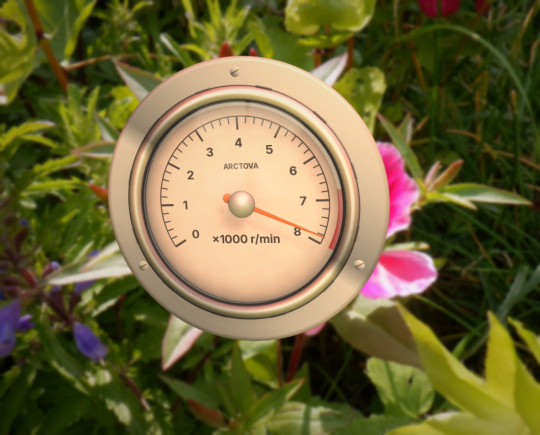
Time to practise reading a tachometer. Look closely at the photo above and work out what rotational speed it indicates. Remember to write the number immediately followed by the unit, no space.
7800rpm
